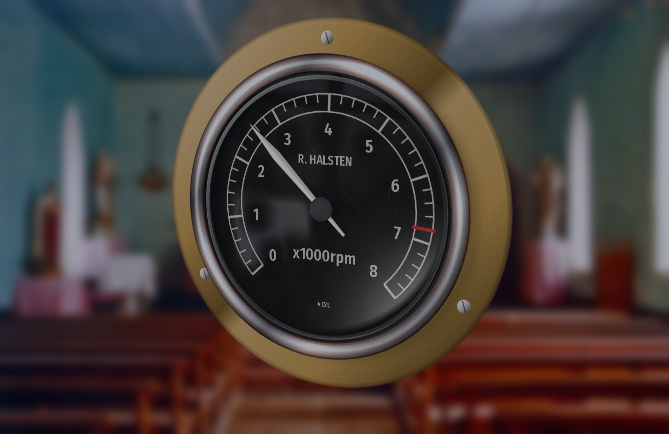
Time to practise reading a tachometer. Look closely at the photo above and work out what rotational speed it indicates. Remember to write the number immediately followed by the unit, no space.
2600rpm
